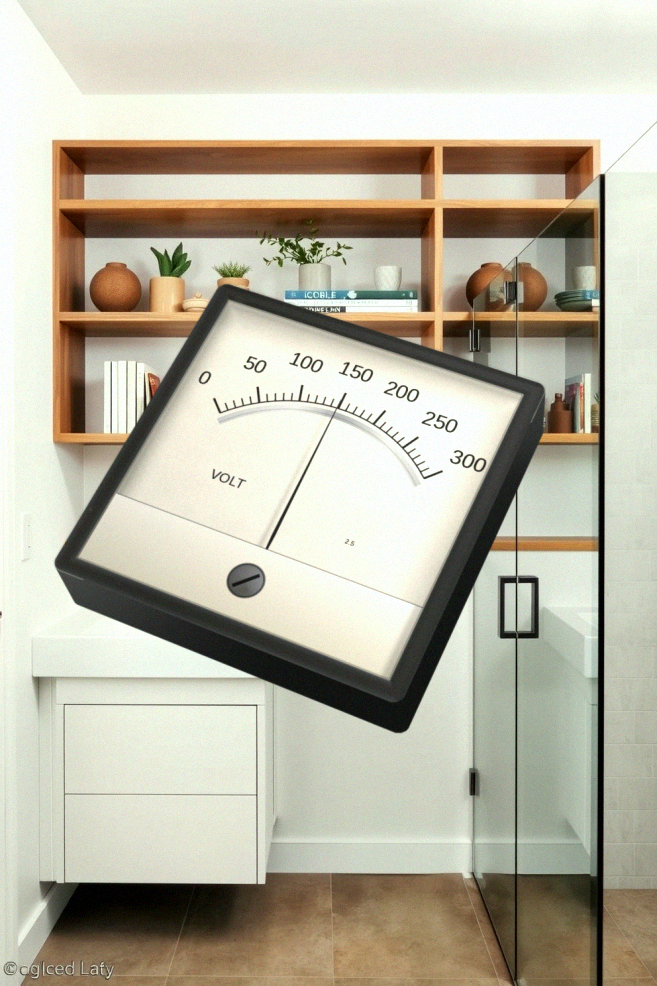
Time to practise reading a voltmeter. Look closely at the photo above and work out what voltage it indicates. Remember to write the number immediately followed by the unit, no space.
150V
